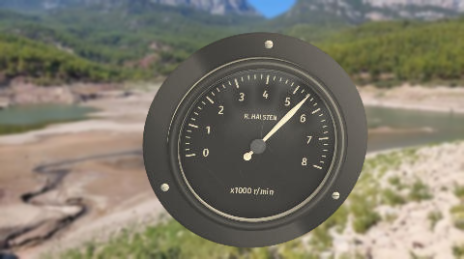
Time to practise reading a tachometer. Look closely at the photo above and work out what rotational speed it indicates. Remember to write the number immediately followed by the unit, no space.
5400rpm
